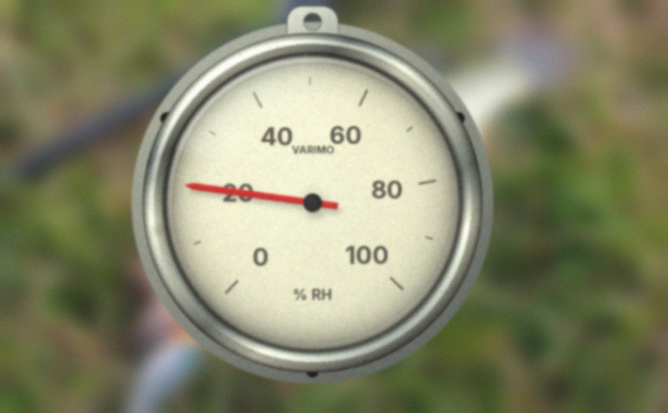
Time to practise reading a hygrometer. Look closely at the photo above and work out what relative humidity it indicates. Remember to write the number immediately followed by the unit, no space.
20%
